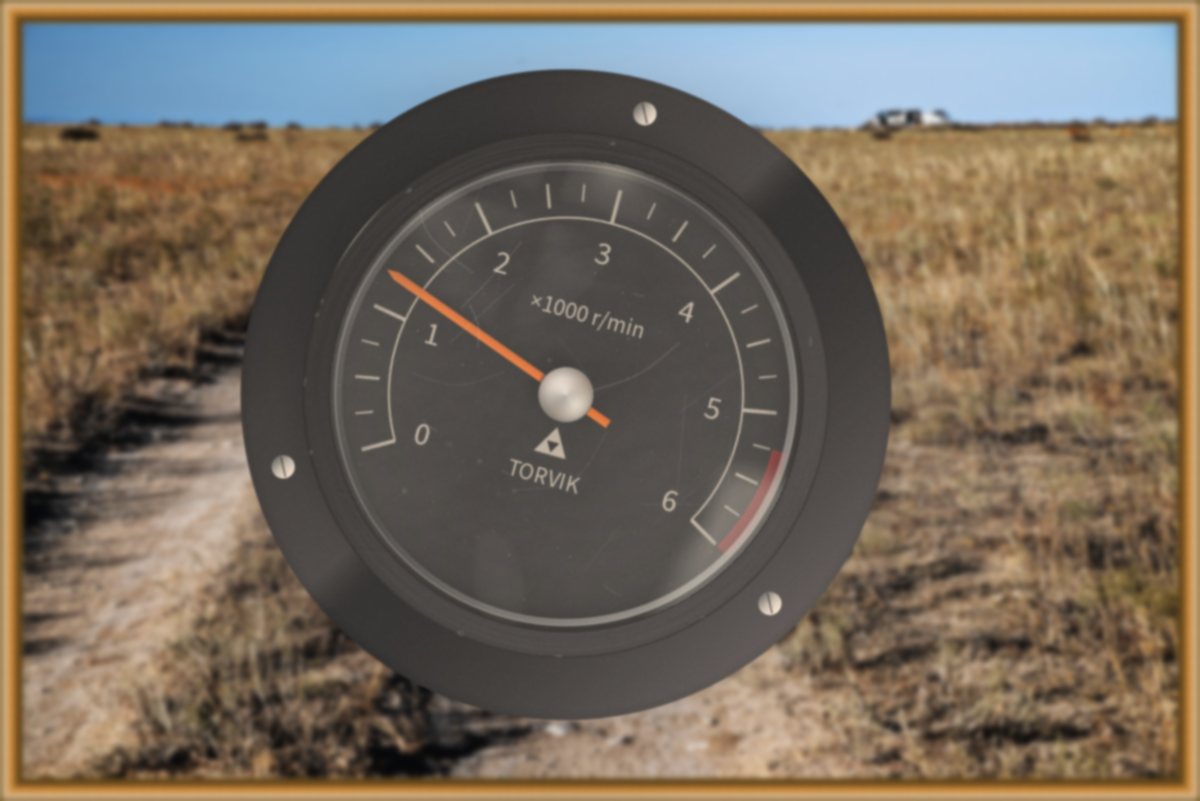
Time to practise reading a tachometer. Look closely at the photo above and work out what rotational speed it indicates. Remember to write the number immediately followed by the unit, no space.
1250rpm
